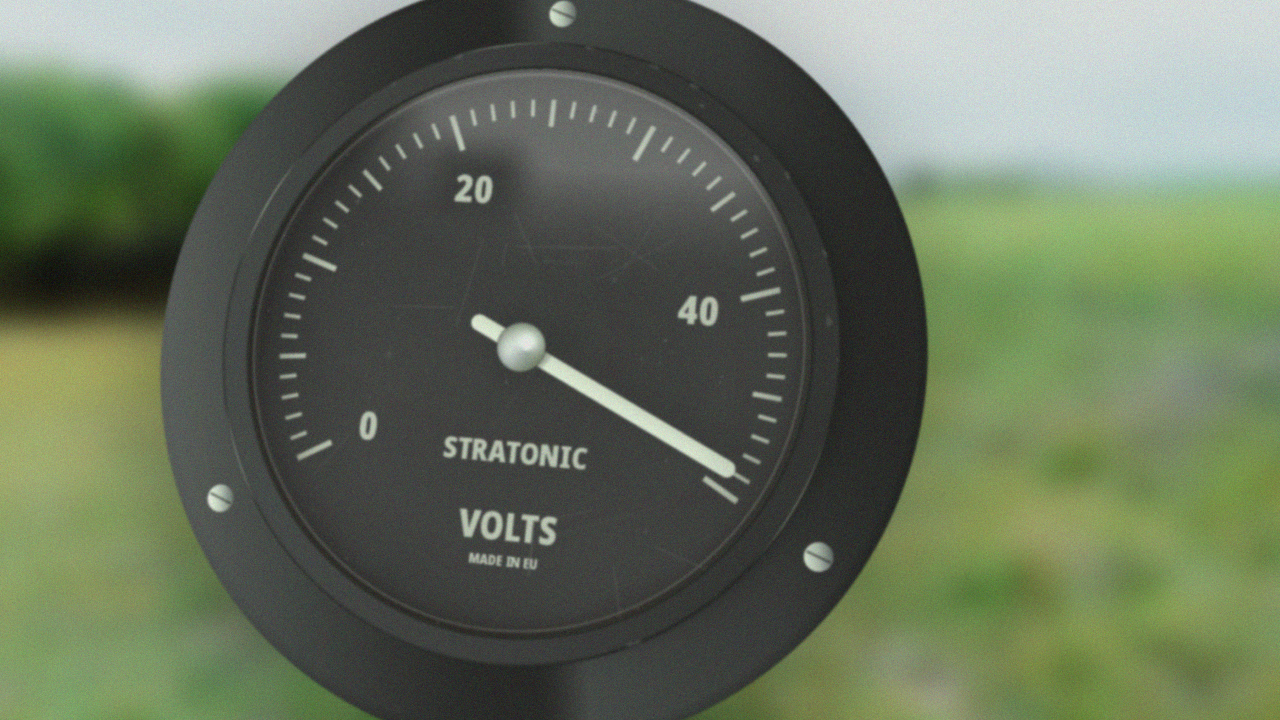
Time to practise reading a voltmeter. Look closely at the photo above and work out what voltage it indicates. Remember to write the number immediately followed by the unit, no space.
49V
